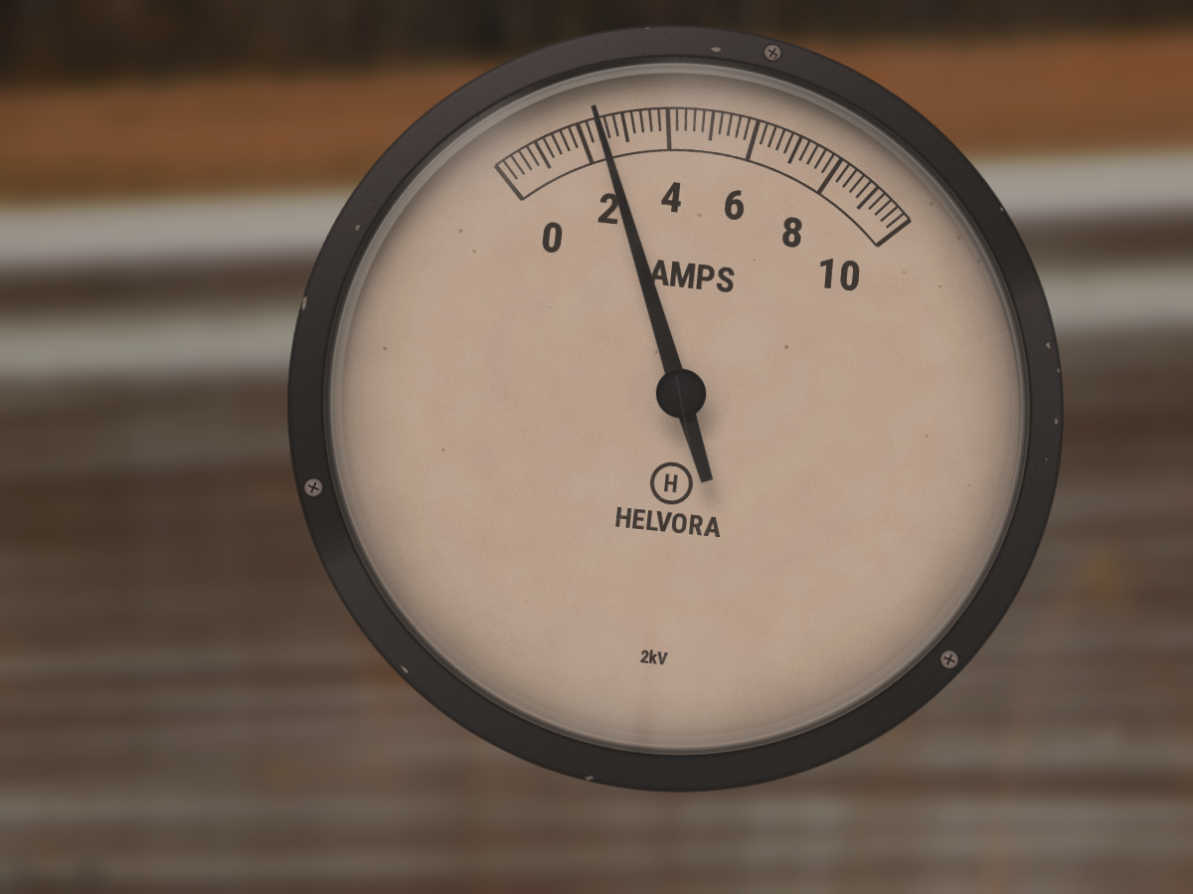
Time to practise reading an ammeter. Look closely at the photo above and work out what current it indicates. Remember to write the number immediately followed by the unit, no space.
2.4A
